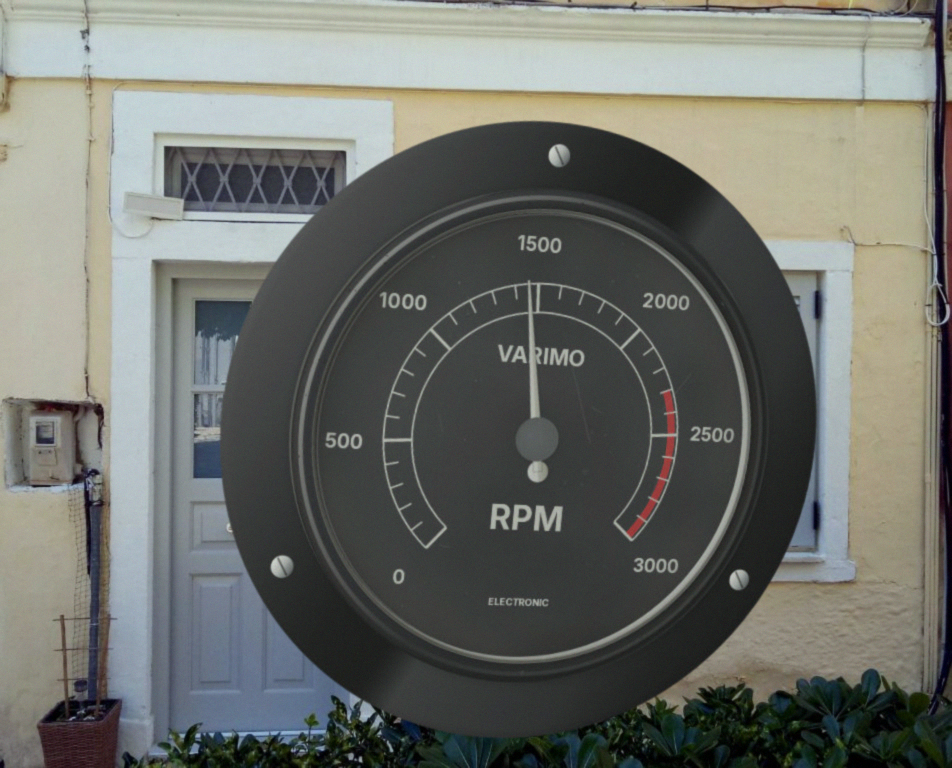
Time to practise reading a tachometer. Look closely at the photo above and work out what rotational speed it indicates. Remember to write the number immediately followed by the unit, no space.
1450rpm
